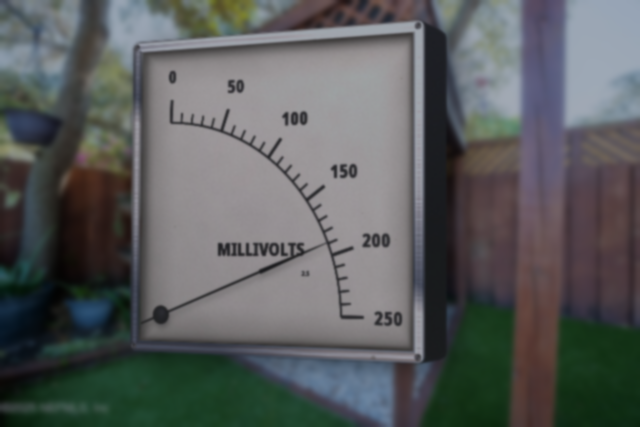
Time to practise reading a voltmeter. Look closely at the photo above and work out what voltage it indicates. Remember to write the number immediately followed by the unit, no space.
190mV
